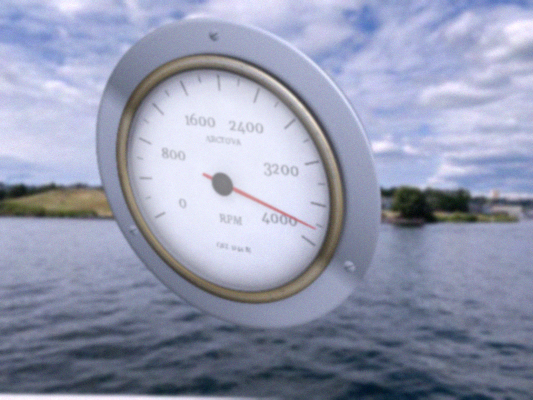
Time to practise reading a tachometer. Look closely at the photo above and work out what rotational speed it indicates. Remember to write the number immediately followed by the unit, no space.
3800rpm
